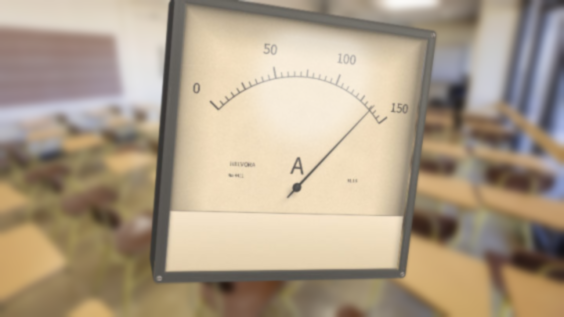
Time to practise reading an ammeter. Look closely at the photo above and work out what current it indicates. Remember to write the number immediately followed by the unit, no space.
135A
